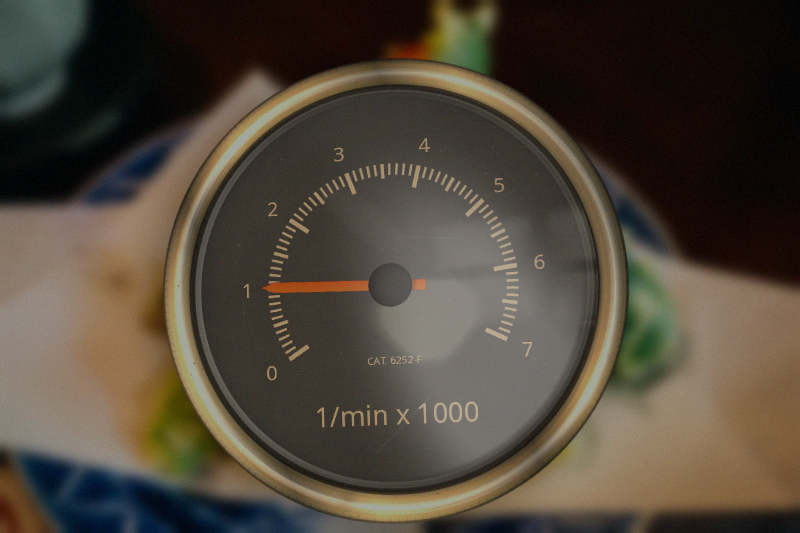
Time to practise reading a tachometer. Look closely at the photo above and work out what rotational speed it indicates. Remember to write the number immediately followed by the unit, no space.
1000rpm
